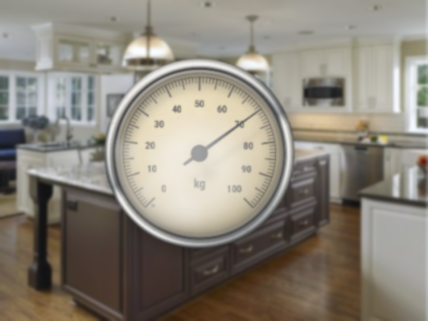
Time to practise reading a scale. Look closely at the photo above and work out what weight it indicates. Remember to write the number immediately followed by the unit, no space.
70kg
